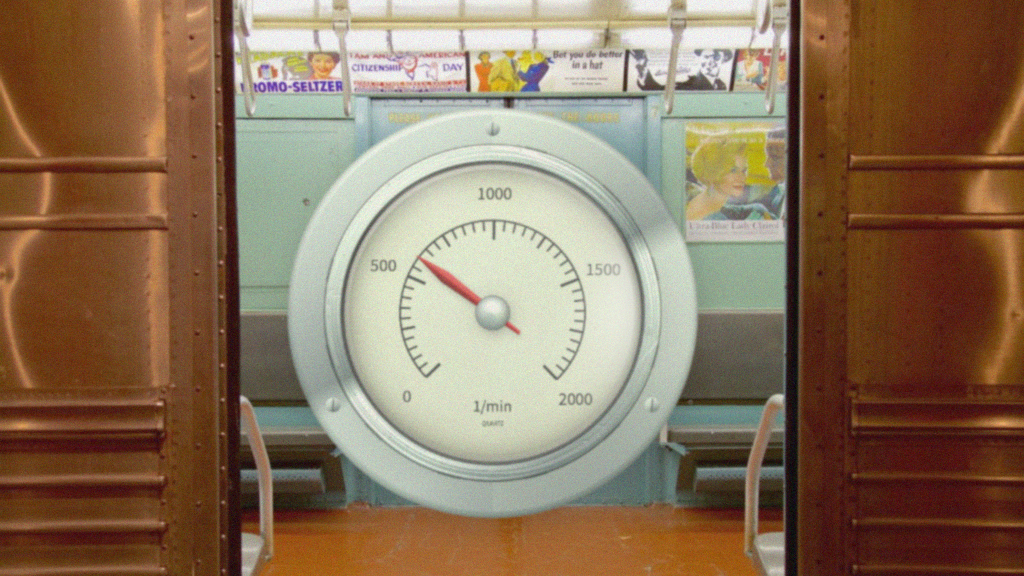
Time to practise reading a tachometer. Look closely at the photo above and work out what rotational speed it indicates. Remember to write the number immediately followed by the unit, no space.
600rpm
